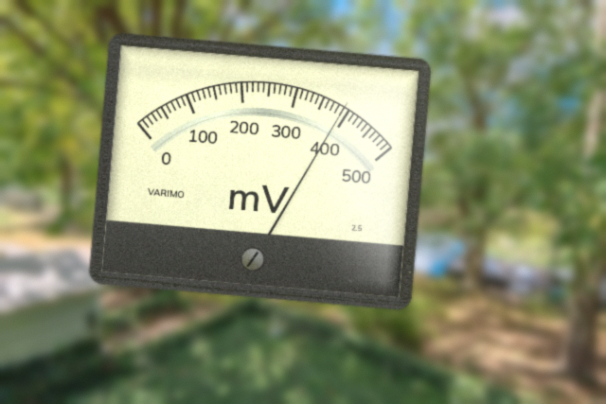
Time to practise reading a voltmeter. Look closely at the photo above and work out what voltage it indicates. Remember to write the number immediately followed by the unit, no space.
390mV
